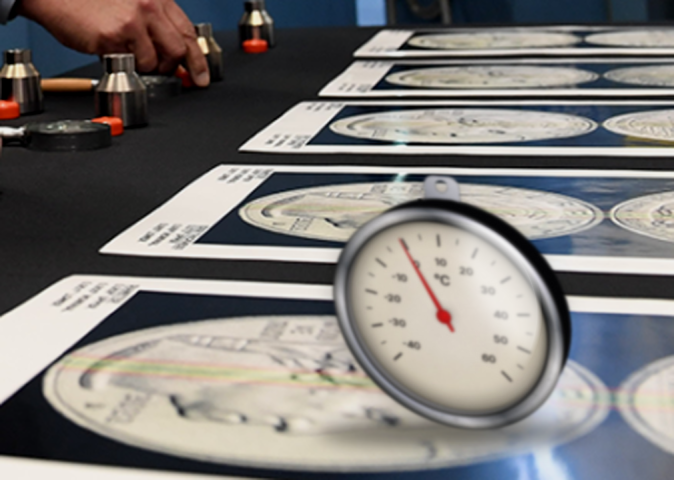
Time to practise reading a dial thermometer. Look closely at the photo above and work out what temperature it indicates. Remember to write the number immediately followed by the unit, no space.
0°C
